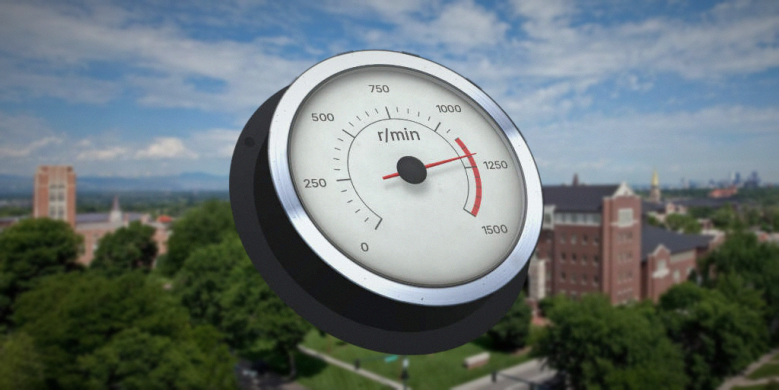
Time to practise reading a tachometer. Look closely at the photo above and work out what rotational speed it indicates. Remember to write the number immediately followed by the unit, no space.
1200rpm
